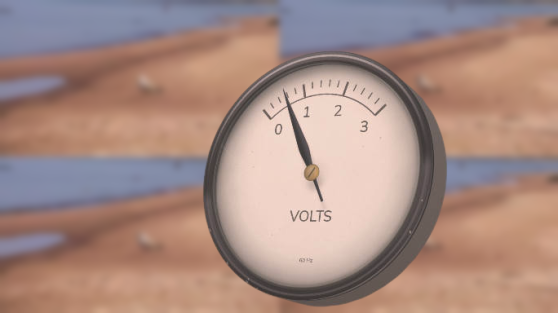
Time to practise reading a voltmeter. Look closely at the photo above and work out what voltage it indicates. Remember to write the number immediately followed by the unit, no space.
0.6V
